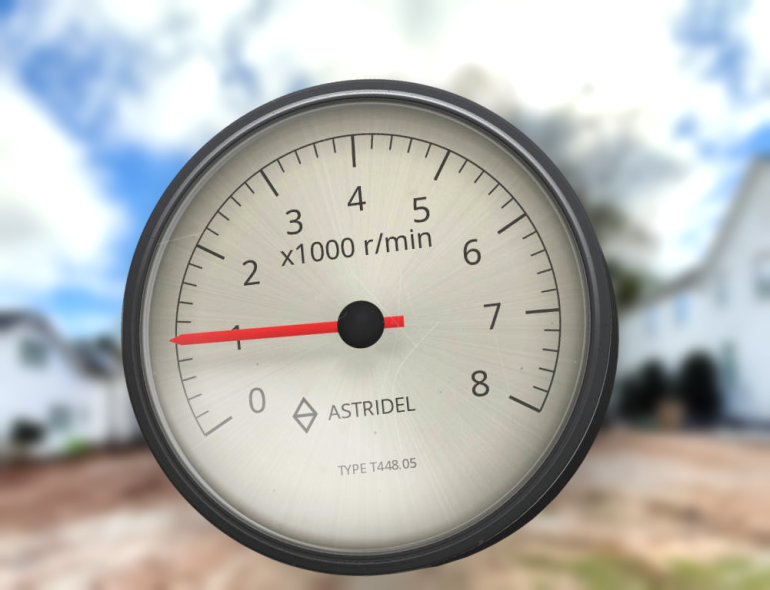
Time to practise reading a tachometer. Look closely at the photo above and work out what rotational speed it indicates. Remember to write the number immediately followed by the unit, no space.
1000rpm
